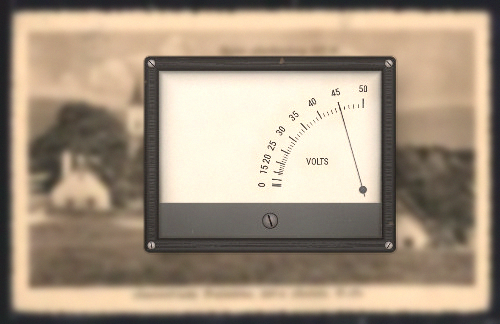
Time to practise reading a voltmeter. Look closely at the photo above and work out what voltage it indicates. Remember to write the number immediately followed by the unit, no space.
45V
